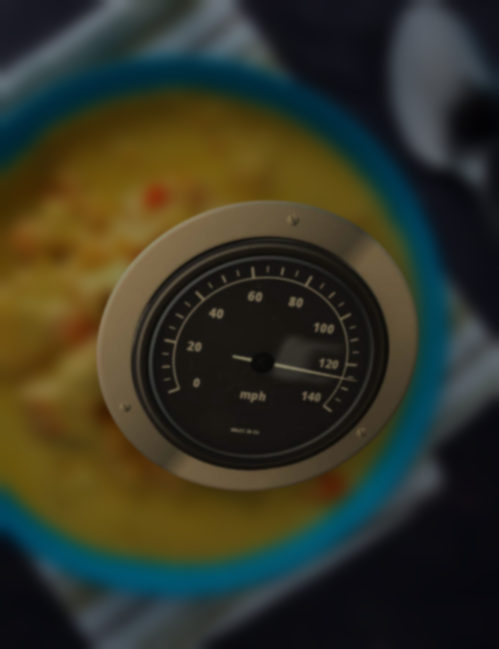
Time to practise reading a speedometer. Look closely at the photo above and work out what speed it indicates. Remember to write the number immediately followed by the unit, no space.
125mph
